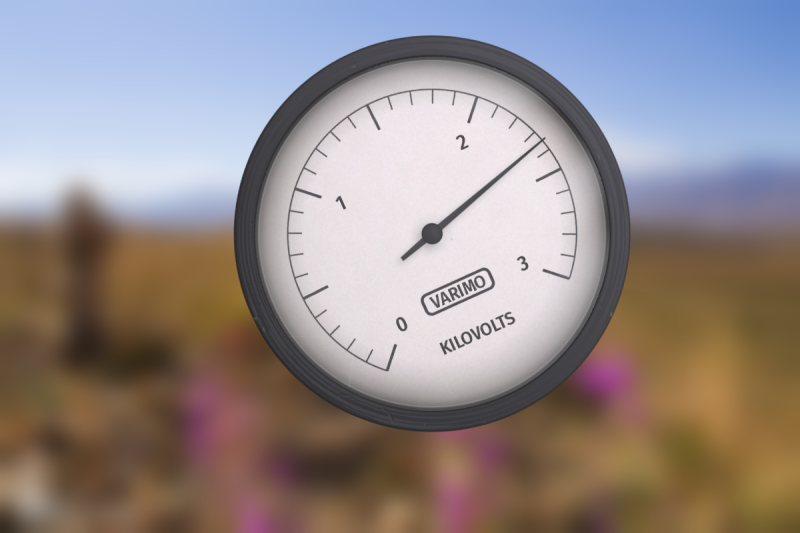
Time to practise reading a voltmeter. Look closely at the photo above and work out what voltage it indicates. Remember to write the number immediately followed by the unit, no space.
2.35kV
